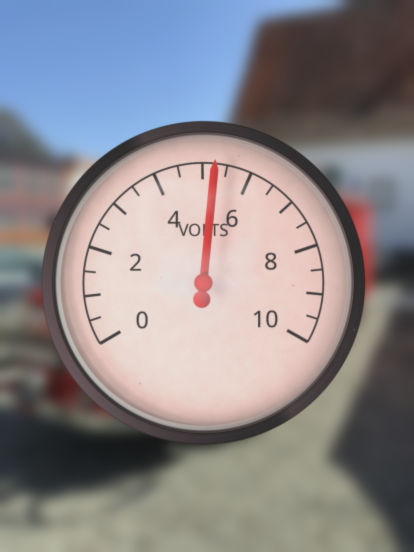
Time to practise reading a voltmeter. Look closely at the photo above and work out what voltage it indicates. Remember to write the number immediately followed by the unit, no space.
5.25V
